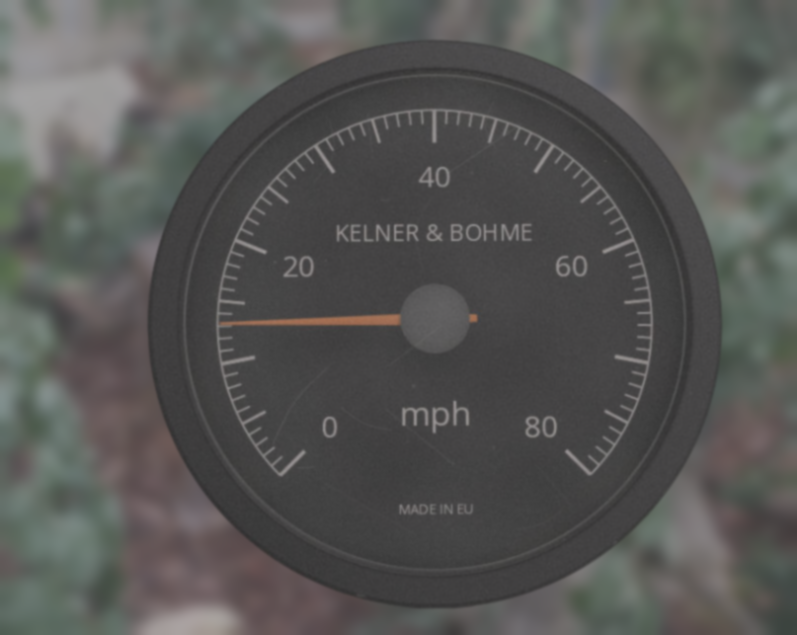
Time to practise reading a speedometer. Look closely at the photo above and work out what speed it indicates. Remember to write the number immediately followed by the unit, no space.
13mph
